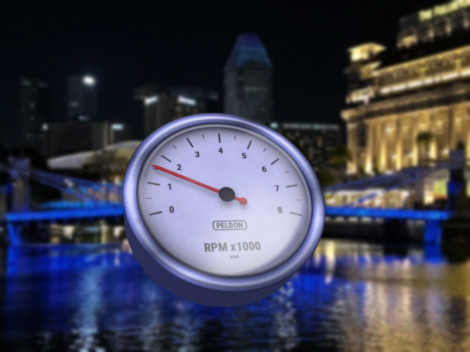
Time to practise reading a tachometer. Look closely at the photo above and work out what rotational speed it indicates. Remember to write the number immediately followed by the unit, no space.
1500rpm
